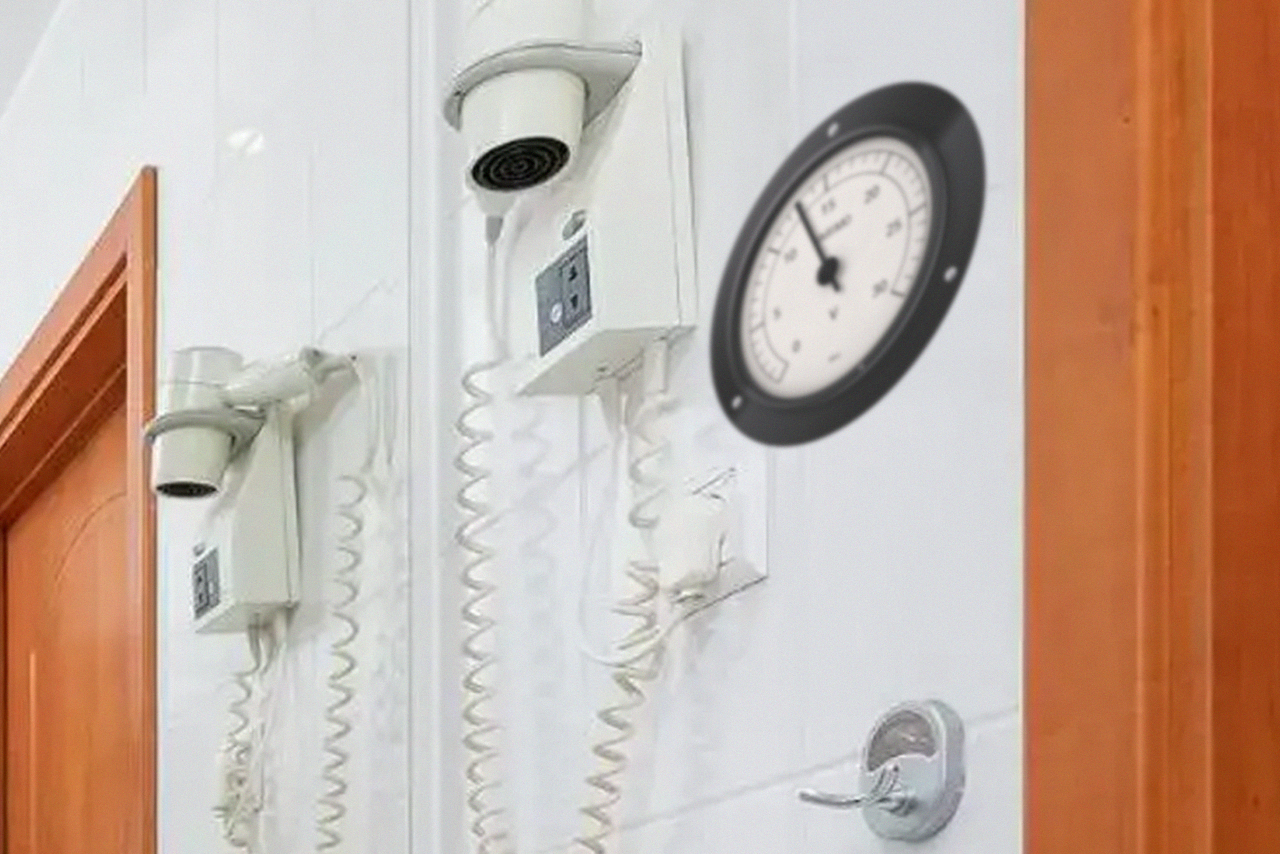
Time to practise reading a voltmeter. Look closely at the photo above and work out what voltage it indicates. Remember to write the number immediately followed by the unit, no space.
13V
